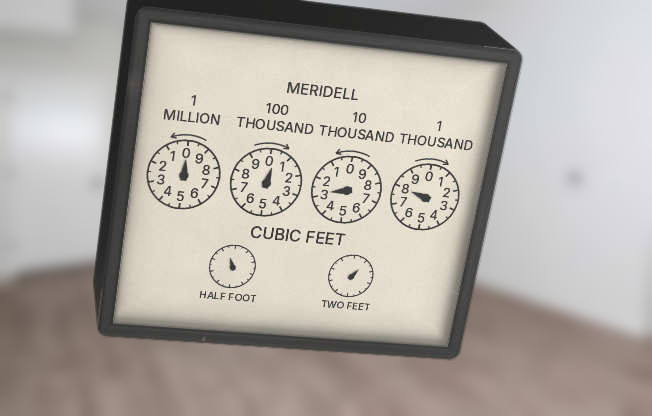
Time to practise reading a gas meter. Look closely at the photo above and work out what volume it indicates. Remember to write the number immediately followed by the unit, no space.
2800ft³
